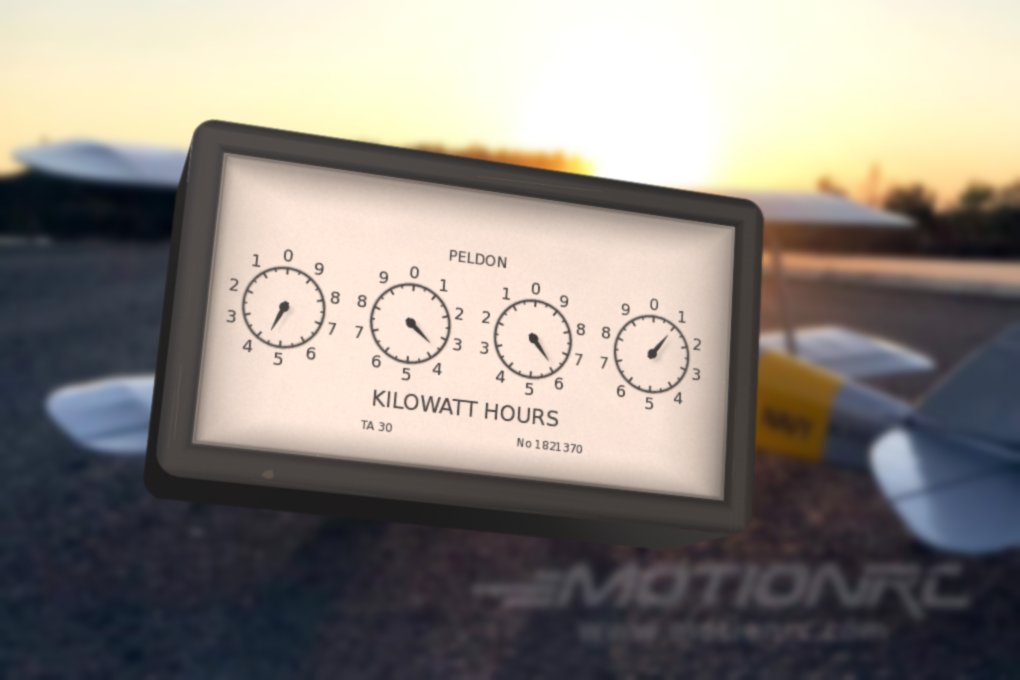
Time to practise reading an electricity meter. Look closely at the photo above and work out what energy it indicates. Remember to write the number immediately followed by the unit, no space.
4361kWh
